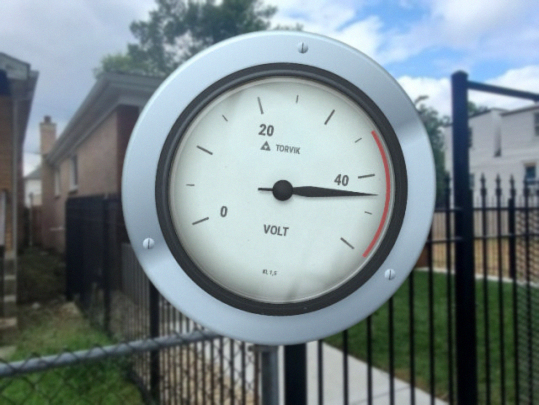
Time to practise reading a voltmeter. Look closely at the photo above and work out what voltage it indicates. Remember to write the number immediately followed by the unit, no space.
42.5V
